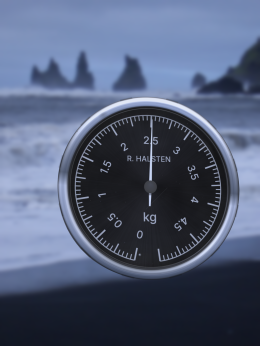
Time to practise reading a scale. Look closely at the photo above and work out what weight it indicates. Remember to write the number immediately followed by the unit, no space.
2.5kg
